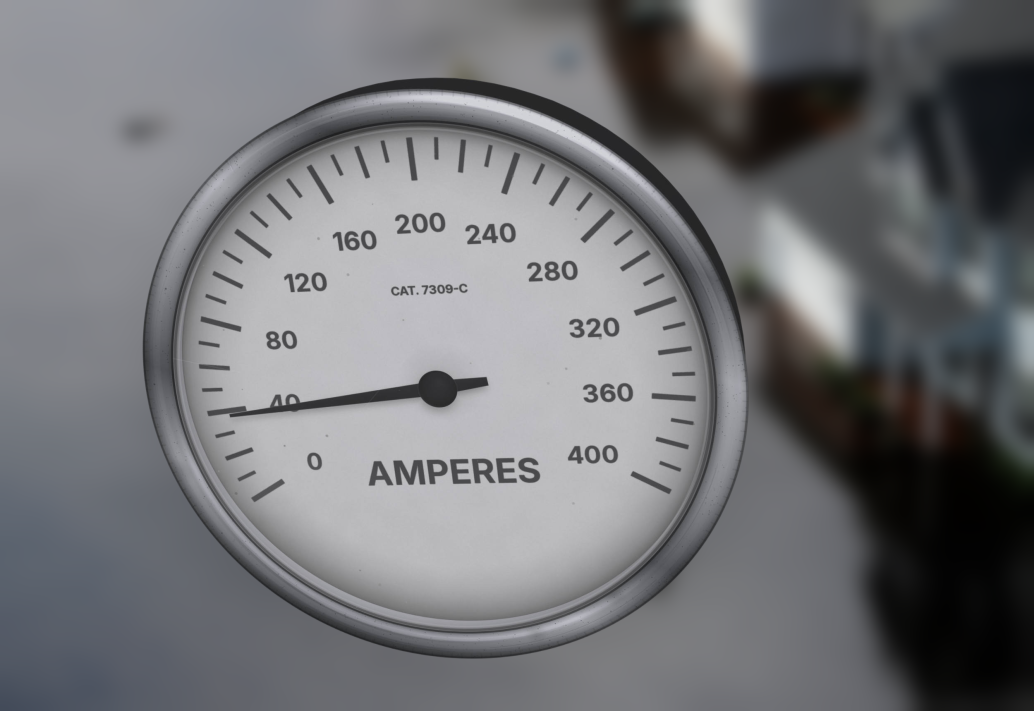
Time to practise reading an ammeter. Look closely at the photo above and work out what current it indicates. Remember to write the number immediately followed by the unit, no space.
40A
